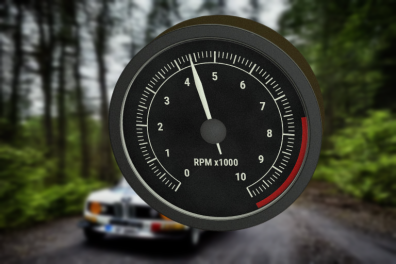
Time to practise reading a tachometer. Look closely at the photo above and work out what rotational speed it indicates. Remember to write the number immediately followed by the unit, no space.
4400rpm
